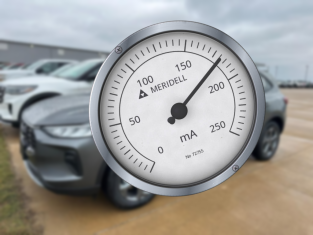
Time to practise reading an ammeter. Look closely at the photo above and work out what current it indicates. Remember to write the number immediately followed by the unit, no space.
180mA
